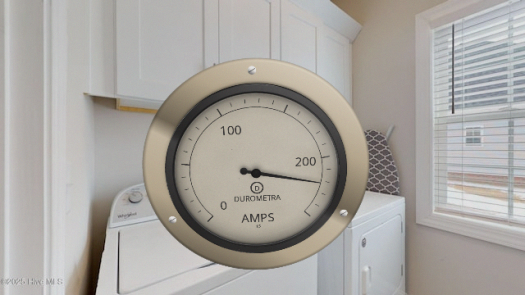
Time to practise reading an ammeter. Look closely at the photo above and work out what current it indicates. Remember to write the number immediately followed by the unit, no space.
220A
